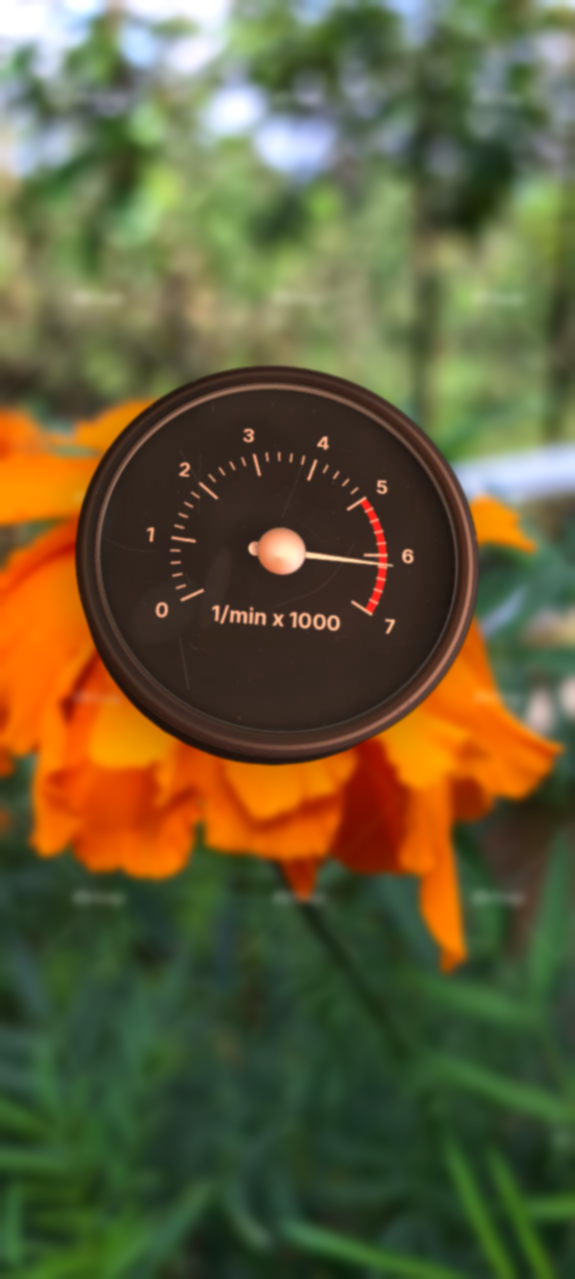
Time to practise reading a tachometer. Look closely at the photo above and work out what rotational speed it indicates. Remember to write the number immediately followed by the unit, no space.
6200rpm
